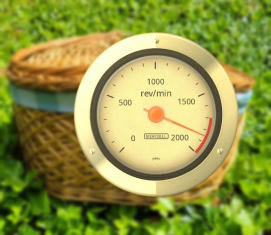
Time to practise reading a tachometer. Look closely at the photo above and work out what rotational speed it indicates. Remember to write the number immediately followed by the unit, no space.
1850rpm
